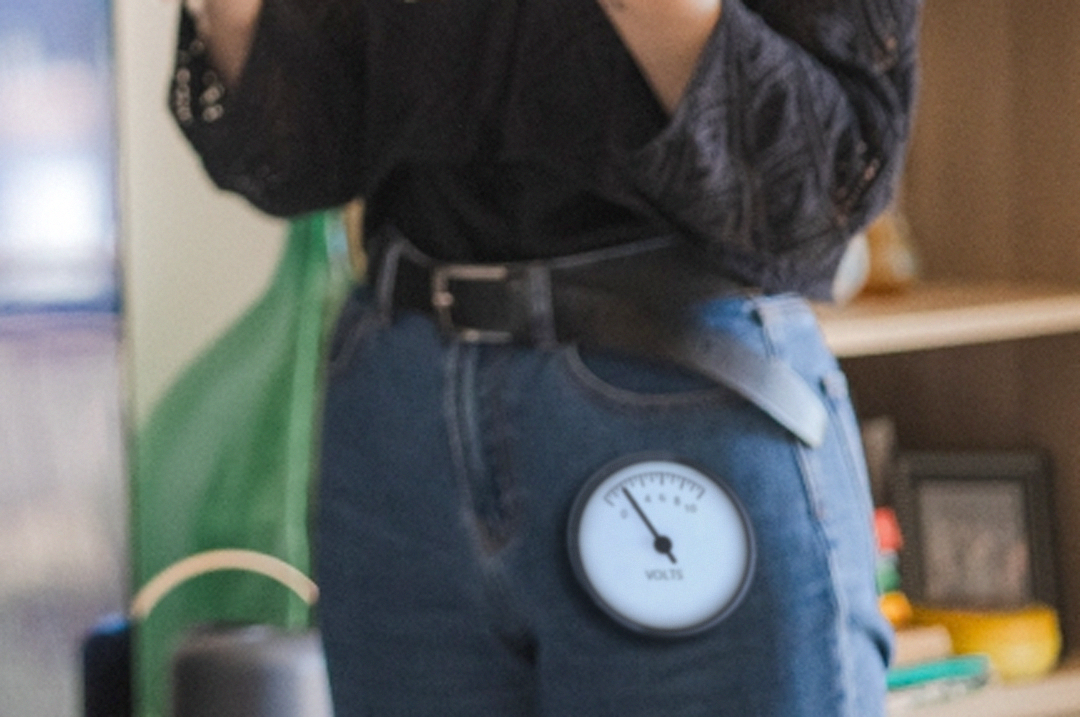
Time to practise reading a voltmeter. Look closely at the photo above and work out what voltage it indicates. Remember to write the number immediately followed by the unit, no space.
2V
